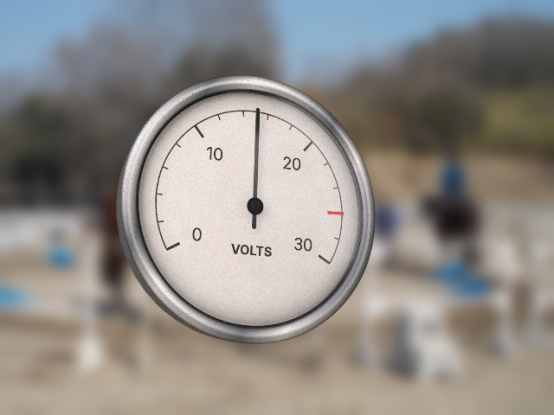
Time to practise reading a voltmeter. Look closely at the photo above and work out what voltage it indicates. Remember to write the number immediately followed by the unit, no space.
15V
